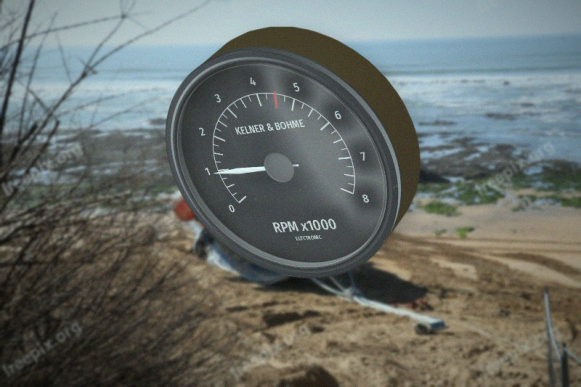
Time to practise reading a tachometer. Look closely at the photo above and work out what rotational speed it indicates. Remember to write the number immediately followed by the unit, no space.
1000rpm
